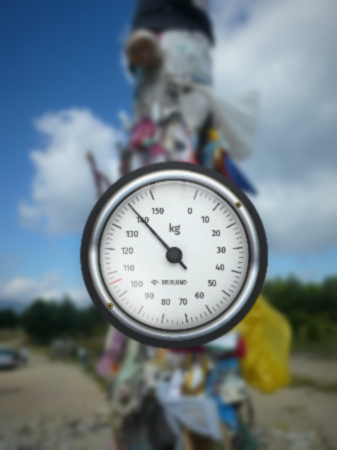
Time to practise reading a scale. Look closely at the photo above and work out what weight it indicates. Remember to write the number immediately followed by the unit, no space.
140kg
